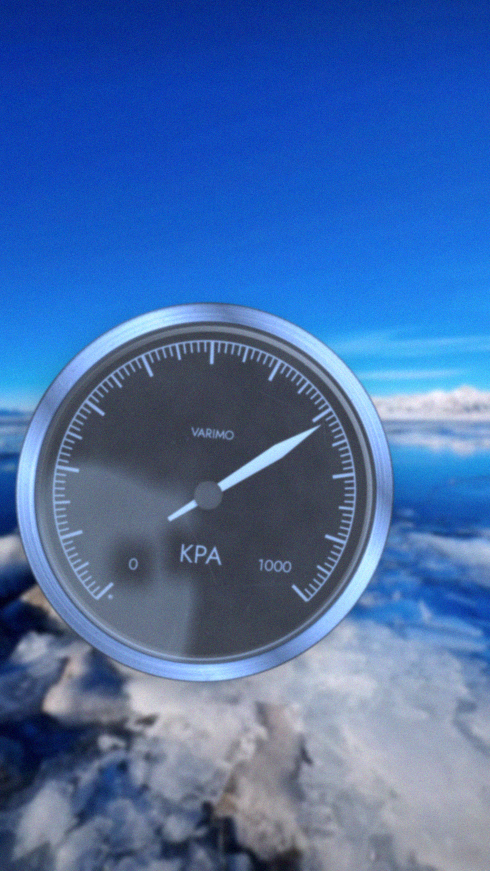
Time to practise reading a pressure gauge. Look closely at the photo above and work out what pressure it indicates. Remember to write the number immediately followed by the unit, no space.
710kPa
